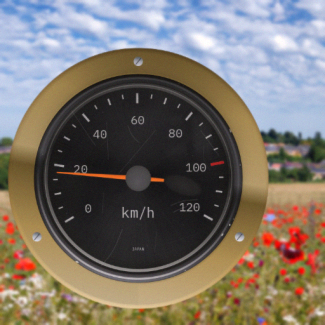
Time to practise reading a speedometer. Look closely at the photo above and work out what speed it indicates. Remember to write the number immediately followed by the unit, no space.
17.5km/h
